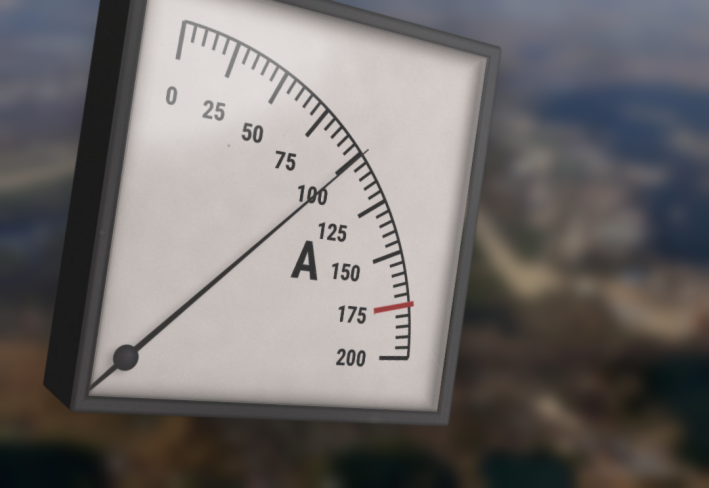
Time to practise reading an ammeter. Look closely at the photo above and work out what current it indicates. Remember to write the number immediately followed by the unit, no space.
100A
